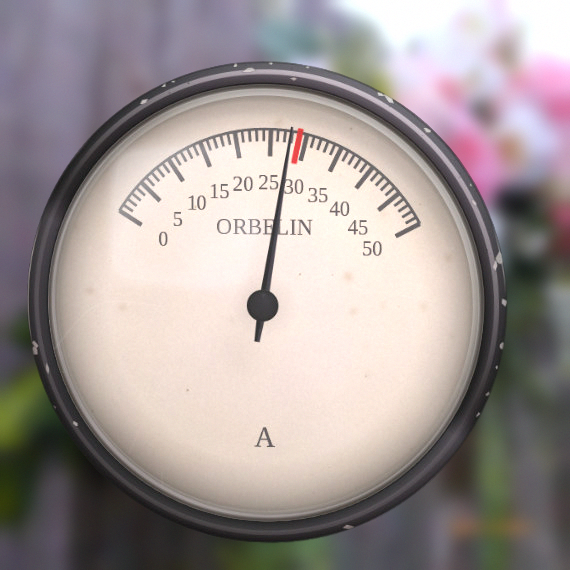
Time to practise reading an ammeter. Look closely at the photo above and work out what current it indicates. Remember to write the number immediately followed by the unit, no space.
28A
